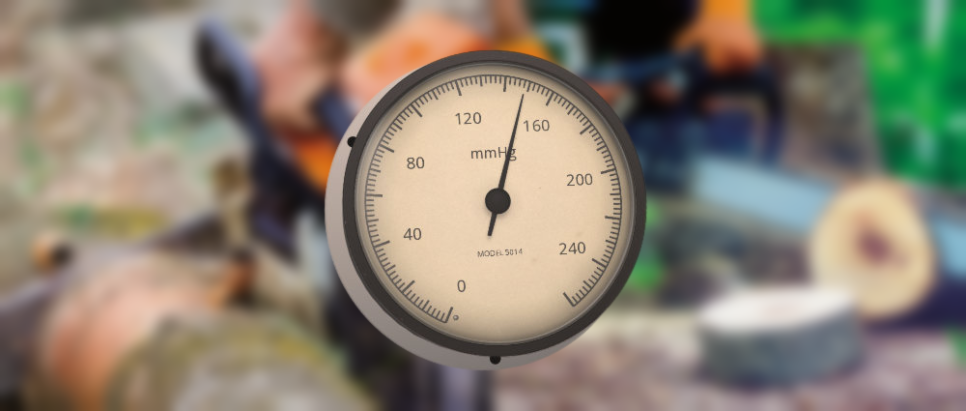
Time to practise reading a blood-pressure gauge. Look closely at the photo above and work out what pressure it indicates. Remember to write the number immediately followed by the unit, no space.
148mmHg
